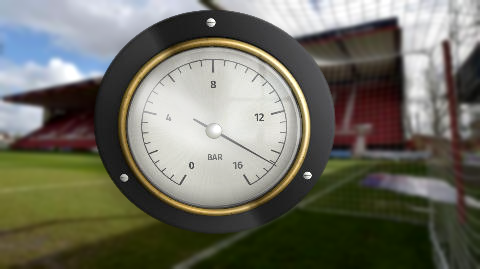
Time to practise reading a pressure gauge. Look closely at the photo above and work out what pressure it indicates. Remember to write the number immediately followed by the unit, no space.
14.5bar
